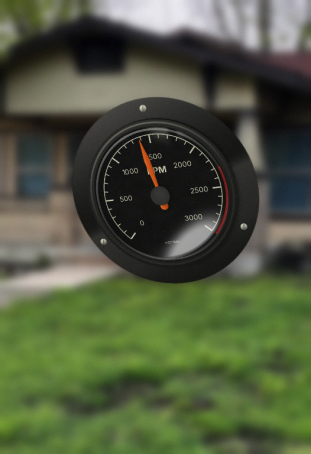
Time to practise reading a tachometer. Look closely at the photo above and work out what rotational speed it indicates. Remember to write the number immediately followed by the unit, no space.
1400rpm
